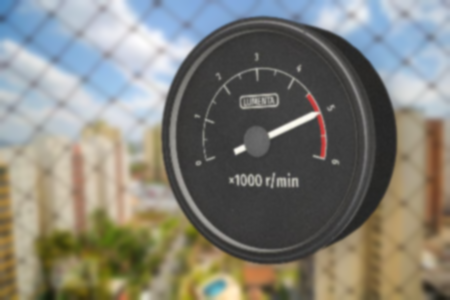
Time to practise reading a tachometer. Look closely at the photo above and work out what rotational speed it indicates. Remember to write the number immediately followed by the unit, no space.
5000rpm
